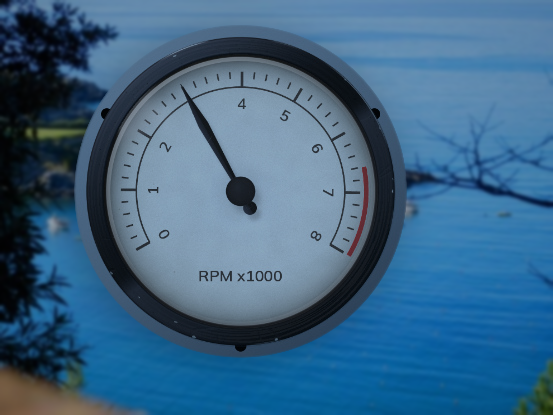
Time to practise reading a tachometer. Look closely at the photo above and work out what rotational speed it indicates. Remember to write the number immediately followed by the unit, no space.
3000rpm
